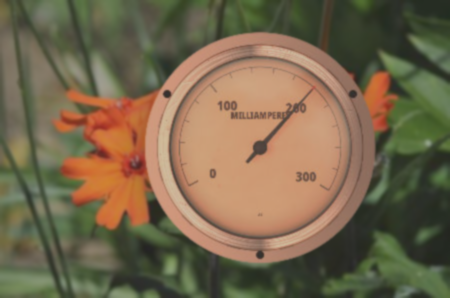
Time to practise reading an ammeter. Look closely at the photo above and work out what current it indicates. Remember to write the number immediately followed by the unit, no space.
200mA
